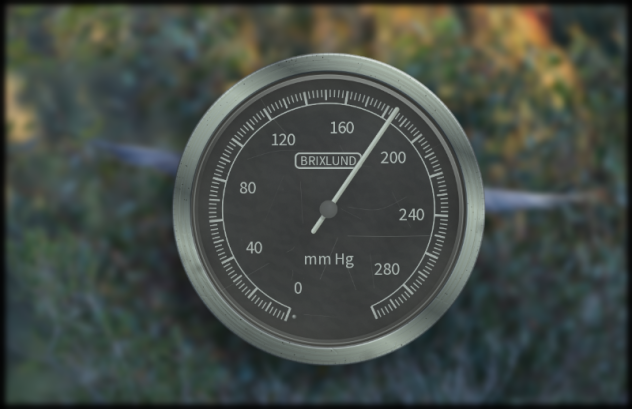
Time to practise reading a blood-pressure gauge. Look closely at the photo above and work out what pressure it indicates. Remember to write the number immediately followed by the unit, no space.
184mmHg
